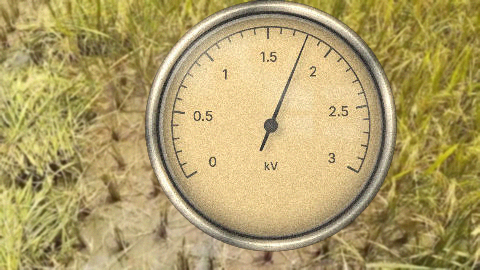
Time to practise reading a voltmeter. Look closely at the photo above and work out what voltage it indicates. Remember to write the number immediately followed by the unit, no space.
1.8kV
